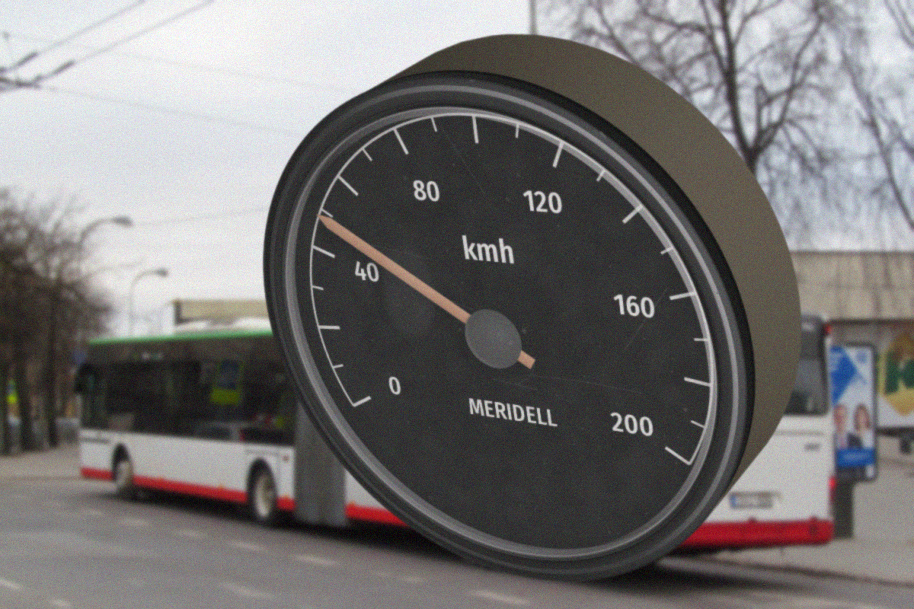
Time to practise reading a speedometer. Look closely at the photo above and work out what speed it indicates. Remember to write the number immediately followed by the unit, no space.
50km/h
